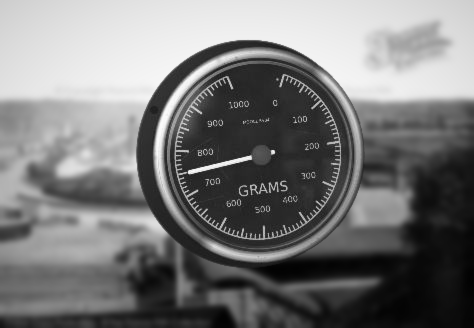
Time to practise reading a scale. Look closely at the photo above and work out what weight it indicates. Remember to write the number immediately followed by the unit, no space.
750g
